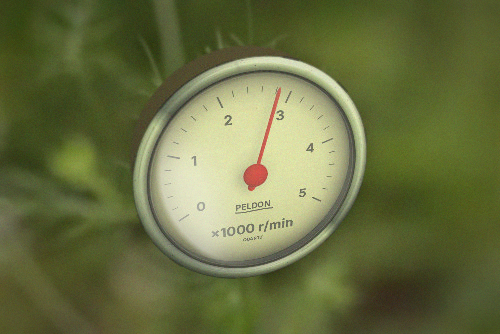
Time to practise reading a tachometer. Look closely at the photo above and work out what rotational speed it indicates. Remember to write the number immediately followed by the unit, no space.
2800rpm
